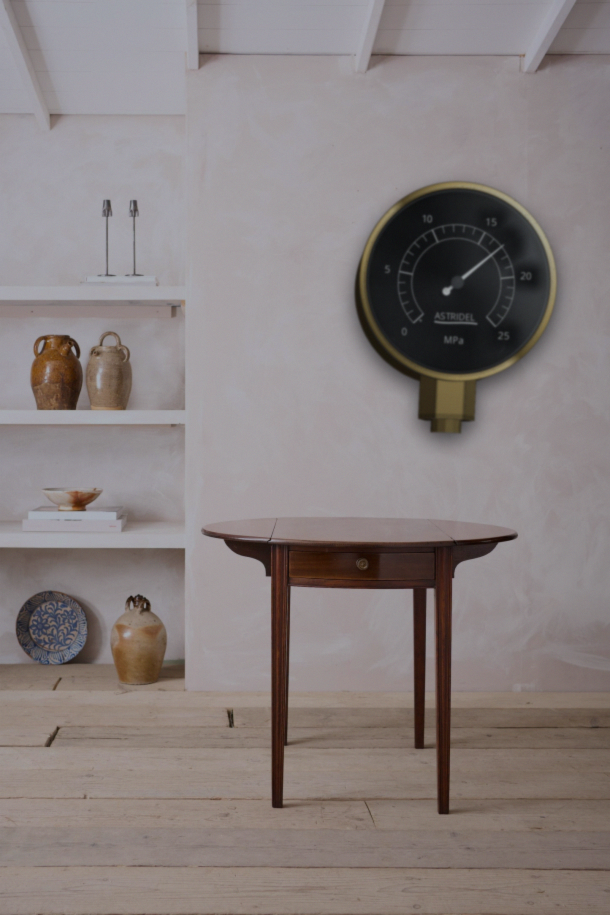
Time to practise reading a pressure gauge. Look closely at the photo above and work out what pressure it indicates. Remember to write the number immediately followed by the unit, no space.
17MPa
